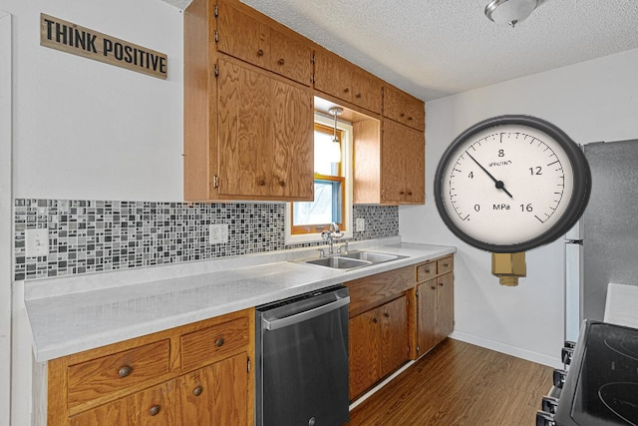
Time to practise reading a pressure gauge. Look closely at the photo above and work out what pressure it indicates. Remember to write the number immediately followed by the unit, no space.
5.5MPa
